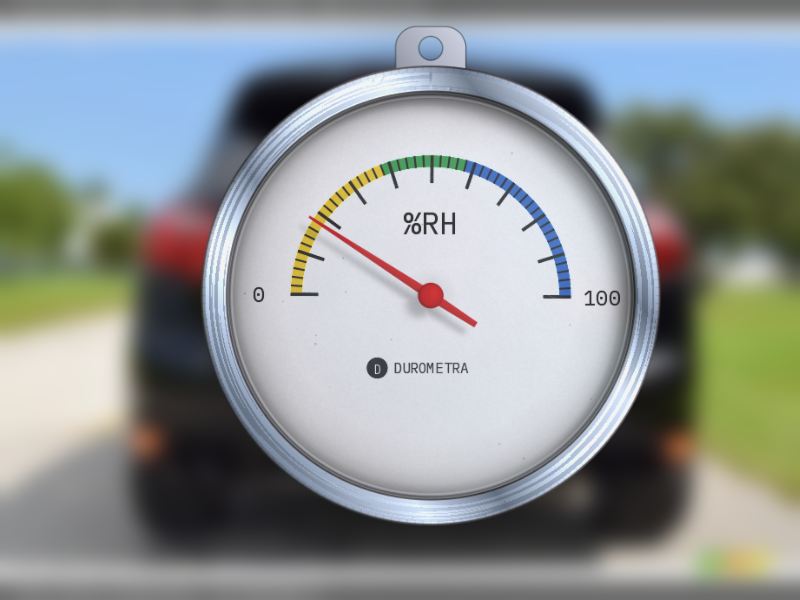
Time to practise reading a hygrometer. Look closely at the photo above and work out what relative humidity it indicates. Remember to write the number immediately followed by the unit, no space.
18%
